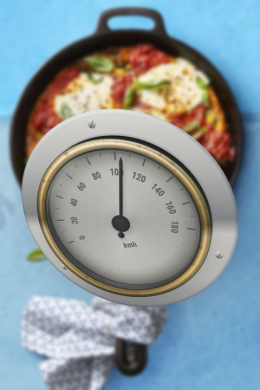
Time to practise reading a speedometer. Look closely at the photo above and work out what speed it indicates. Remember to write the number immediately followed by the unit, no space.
105km/h
